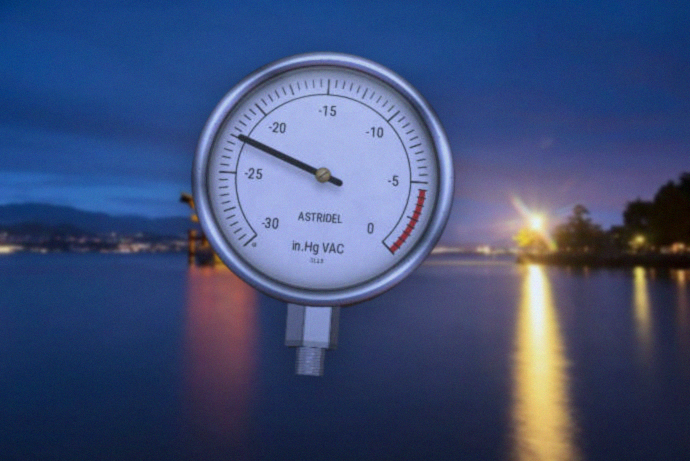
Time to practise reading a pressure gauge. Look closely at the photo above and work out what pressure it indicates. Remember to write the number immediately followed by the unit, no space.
-22.5inHg
